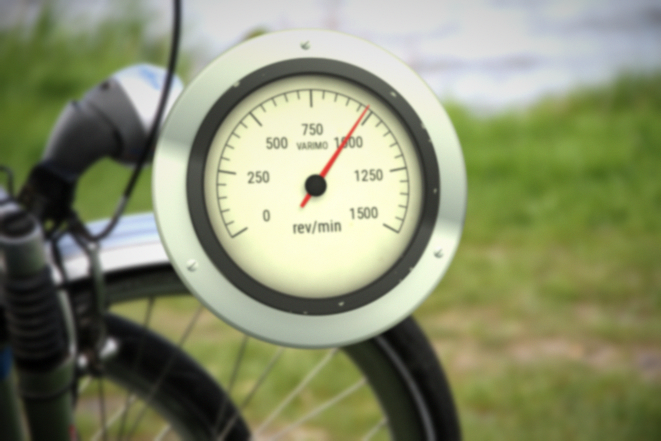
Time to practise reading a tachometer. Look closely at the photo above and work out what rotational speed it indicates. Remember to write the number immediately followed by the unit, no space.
975rpm
